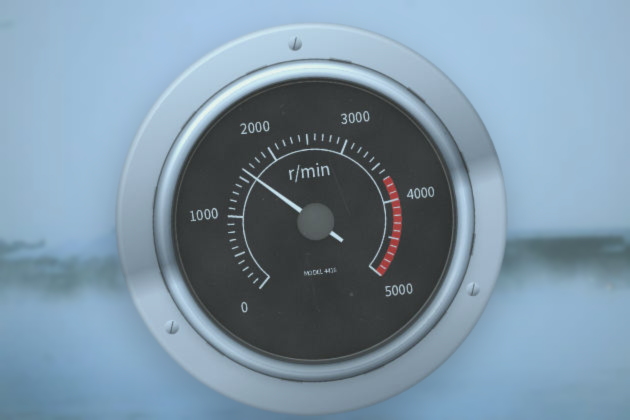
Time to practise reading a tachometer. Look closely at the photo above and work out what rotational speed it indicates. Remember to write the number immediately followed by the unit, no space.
1600rpm
